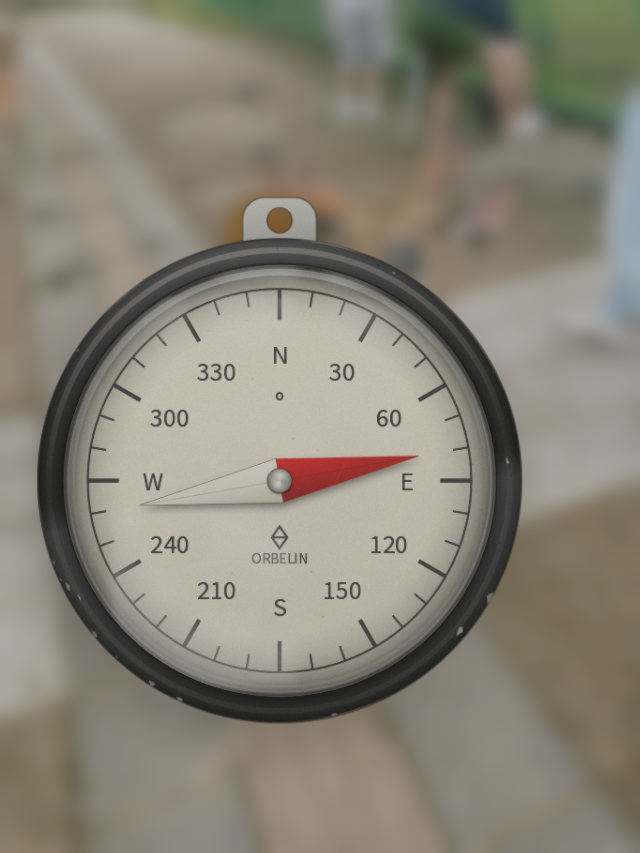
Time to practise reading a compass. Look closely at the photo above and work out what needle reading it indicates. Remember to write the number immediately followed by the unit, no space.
80°
